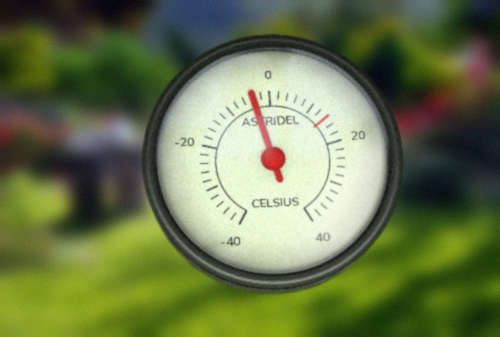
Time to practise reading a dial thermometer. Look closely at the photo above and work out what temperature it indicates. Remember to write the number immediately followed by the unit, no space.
-4°C
